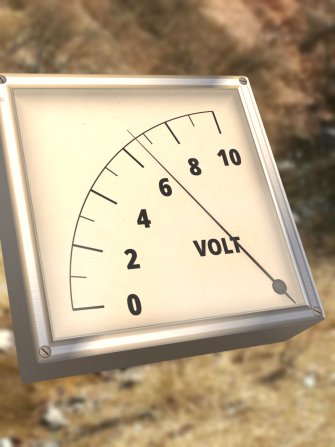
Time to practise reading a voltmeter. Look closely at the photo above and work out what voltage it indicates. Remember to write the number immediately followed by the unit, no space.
6.5V
